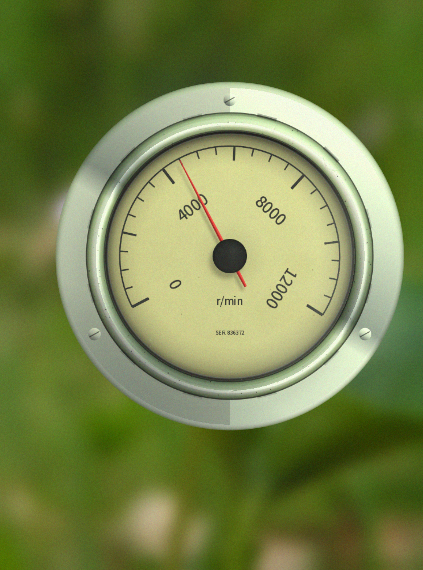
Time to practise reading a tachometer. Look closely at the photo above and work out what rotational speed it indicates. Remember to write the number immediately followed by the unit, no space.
4500rpm
